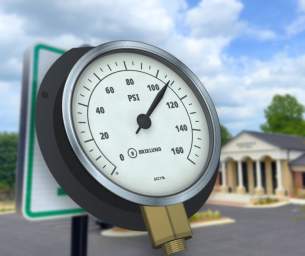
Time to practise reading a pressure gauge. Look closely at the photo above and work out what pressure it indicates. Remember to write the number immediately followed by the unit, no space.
107.5psi
